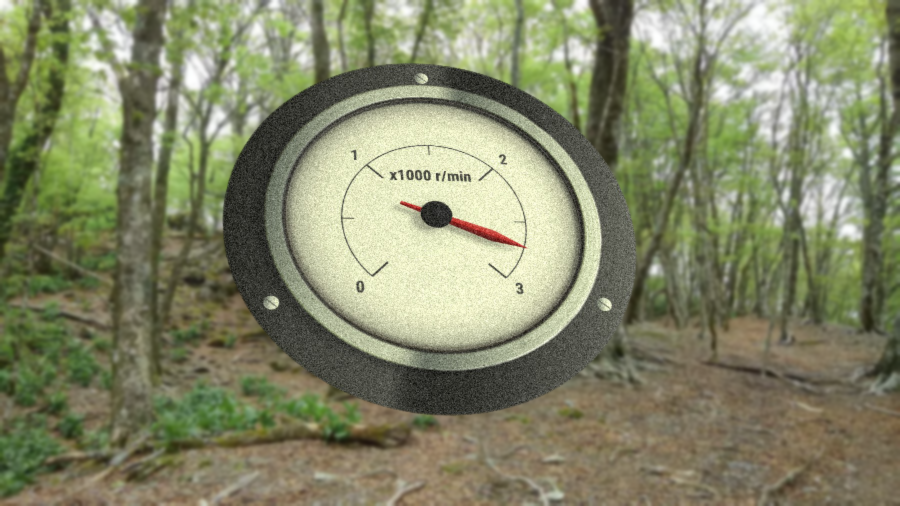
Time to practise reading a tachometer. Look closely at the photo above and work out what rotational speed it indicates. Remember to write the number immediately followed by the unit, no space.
2750rpm
